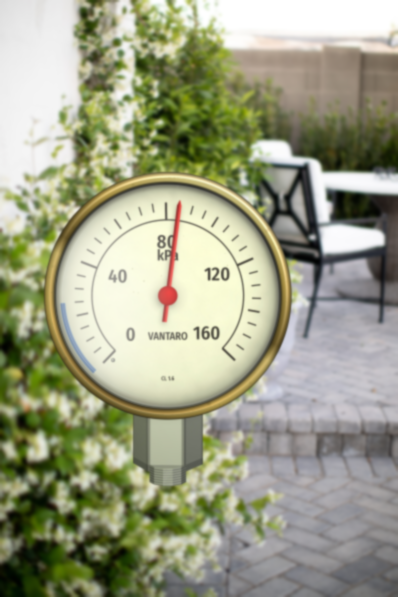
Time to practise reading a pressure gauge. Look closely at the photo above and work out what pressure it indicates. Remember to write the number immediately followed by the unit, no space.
85kPa
